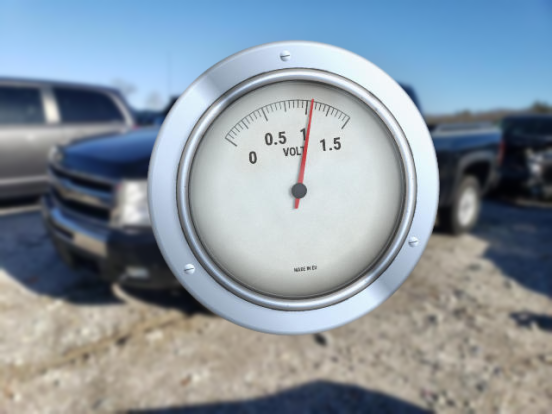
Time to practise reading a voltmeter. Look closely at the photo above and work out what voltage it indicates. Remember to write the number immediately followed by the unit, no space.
1.05V
